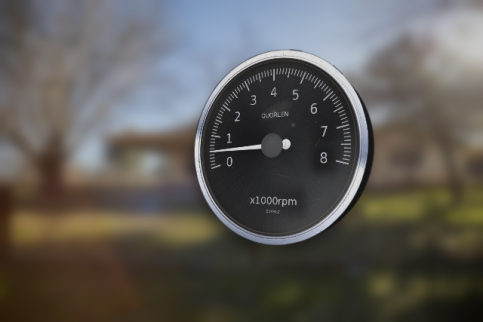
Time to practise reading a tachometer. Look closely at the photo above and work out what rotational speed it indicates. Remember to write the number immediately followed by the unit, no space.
500rpm
